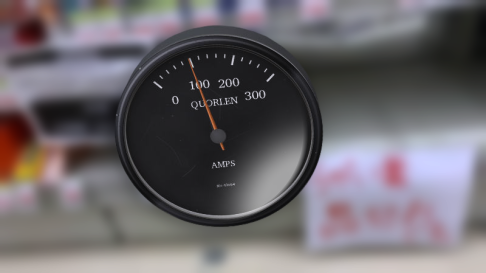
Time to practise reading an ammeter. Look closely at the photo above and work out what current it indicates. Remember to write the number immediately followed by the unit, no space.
100A
